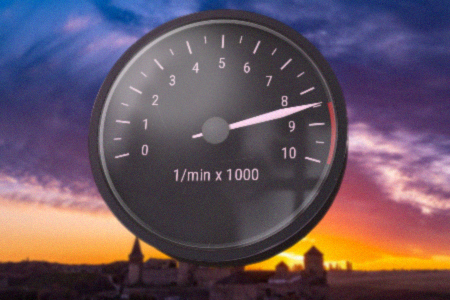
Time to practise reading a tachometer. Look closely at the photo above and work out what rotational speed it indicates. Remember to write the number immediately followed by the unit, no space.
8500rpm
